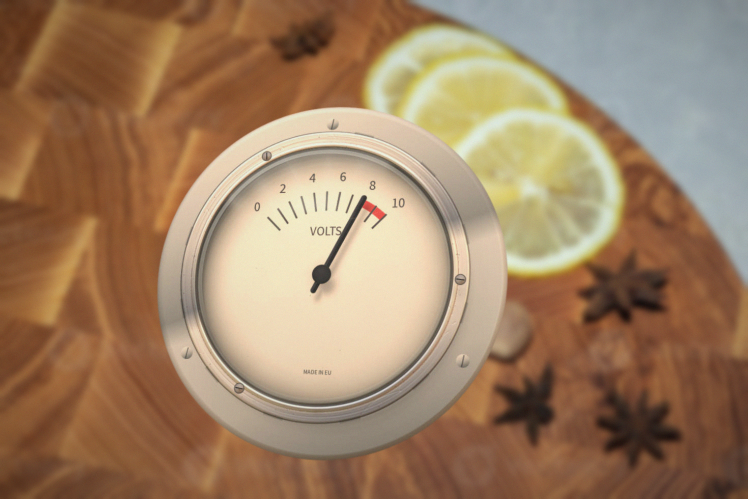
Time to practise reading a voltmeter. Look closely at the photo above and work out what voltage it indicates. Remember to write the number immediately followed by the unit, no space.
8V
